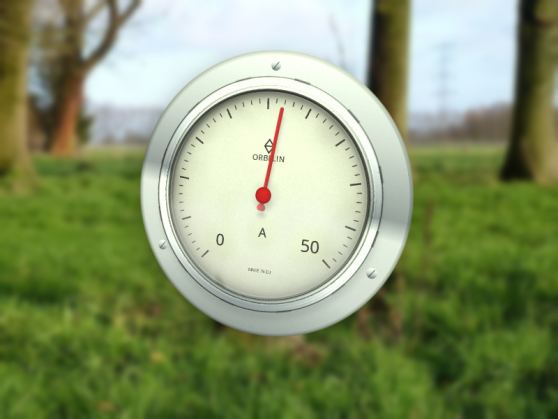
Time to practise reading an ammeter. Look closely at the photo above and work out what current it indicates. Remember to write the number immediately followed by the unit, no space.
27A
